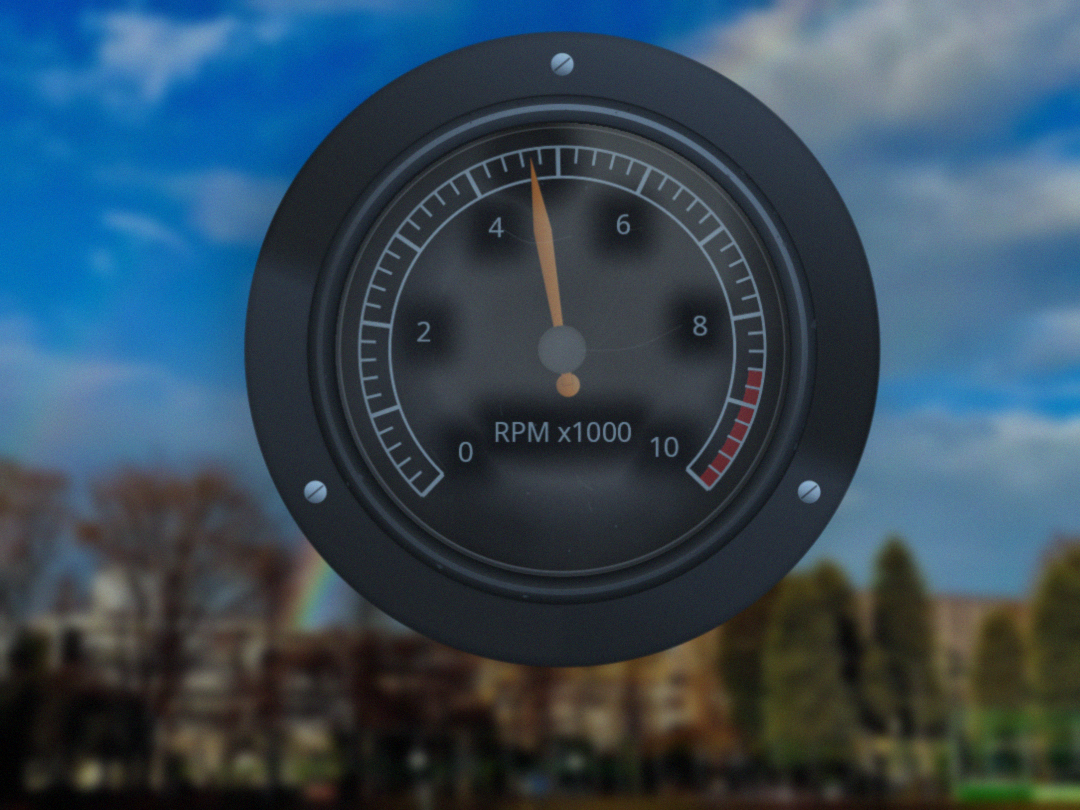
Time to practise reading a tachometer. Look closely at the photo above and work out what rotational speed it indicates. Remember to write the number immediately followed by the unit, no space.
4700rpm
